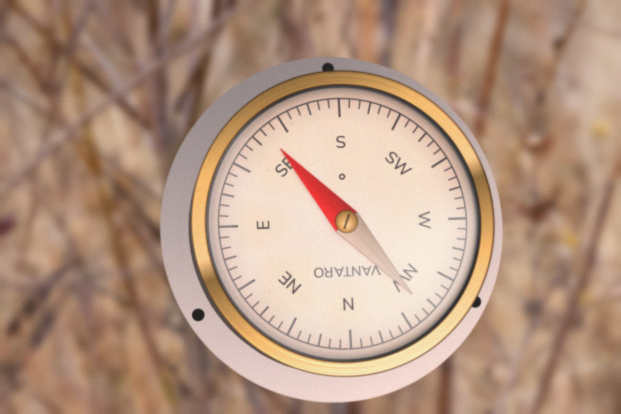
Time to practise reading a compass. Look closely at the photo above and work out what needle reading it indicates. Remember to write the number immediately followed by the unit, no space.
140°
